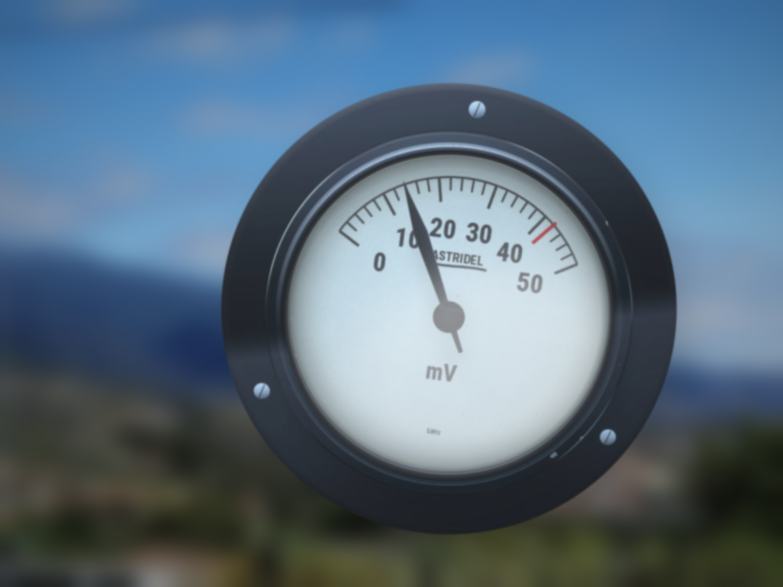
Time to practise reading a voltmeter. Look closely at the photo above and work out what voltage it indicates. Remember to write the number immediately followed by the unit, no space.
14mV
